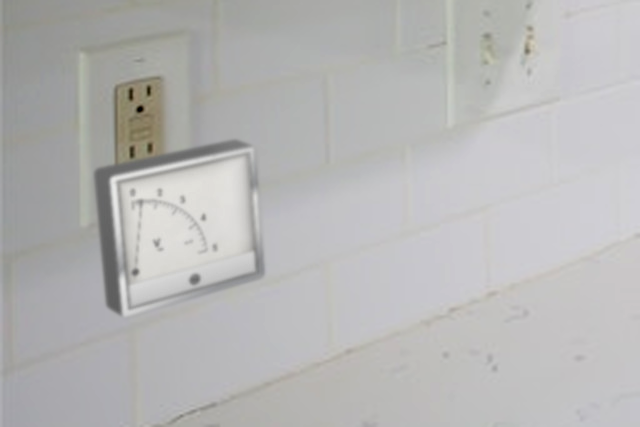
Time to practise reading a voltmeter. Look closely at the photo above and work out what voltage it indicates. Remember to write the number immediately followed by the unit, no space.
1V
